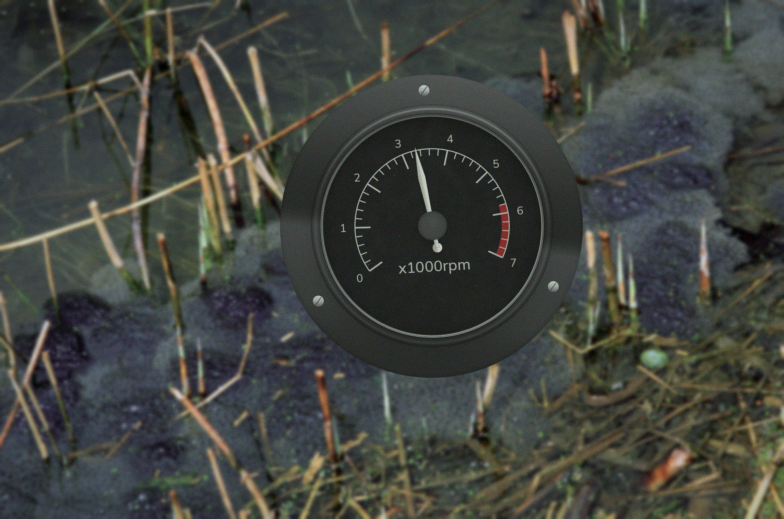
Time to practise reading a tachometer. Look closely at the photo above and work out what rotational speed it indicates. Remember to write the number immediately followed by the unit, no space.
3300rpm
